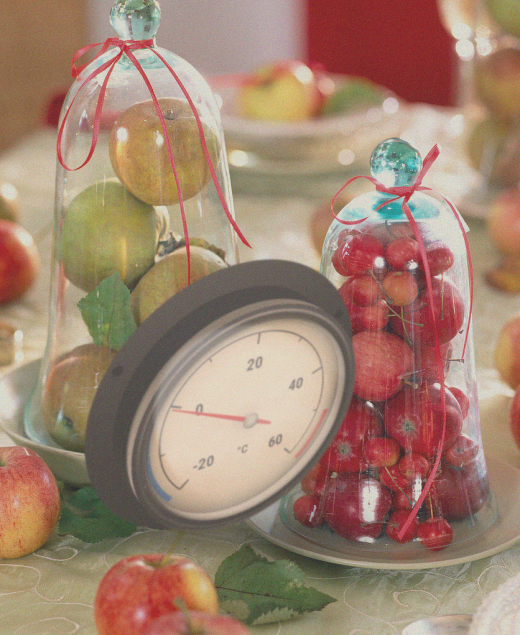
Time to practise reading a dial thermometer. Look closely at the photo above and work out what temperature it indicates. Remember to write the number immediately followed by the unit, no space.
0°C
